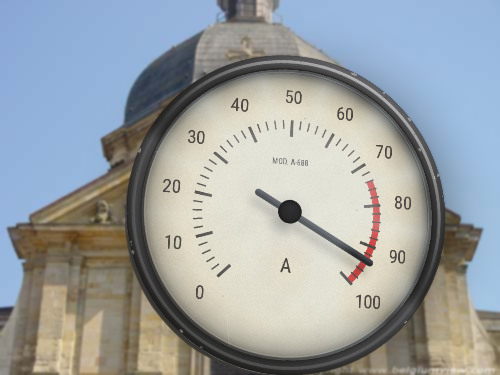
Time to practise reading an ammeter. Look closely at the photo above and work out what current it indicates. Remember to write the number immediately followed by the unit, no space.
94A
